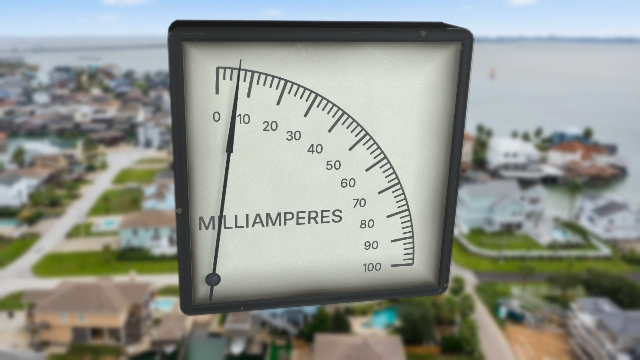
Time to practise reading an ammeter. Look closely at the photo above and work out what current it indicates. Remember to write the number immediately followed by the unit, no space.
6mA
